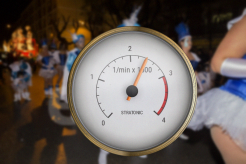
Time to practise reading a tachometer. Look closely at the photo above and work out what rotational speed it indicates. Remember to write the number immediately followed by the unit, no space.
2400rpm
